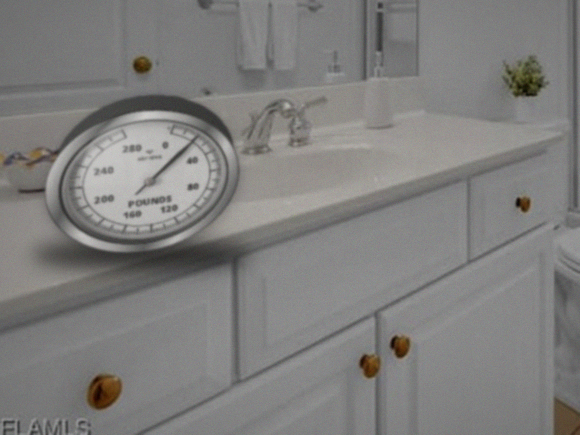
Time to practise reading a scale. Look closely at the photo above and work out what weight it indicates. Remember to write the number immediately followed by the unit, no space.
20lb
